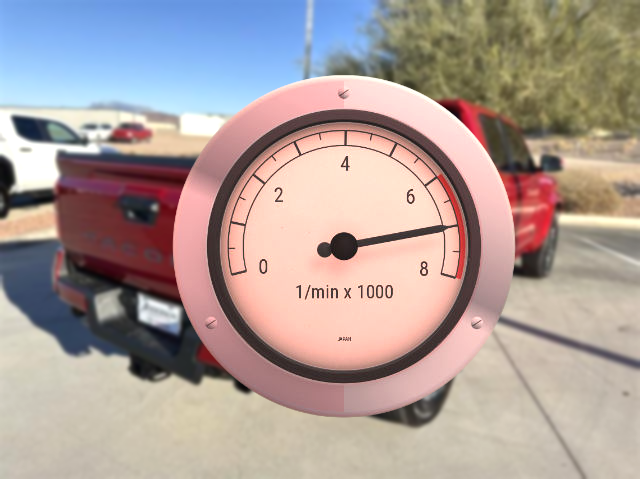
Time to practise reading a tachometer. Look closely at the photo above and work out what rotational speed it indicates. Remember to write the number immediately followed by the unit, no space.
7000rpm
